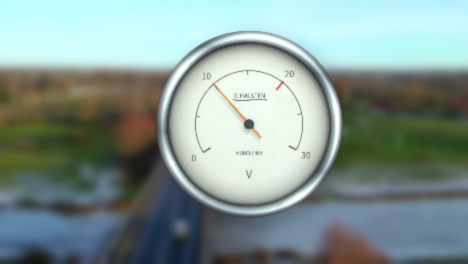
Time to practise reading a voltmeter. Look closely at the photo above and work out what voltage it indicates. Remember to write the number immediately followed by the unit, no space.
10V
